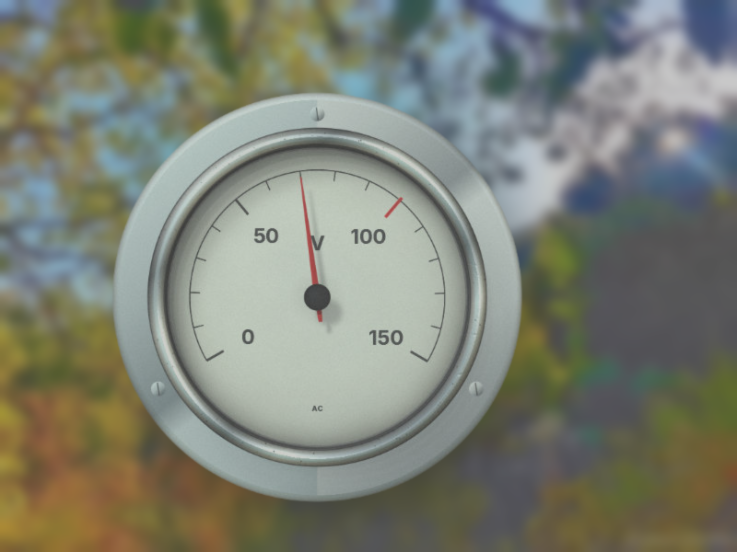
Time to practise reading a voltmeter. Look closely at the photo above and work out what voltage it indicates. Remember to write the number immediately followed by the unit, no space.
70V
